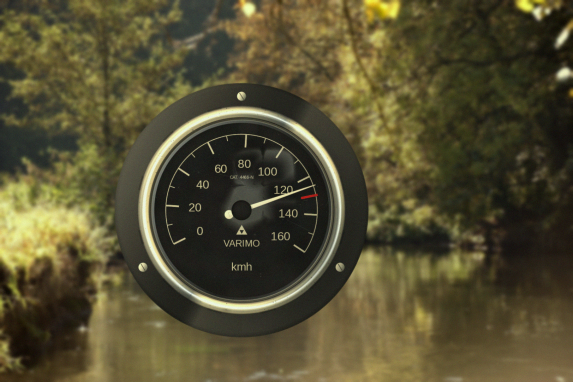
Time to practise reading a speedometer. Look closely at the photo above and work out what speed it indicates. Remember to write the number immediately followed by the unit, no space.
125km/h
